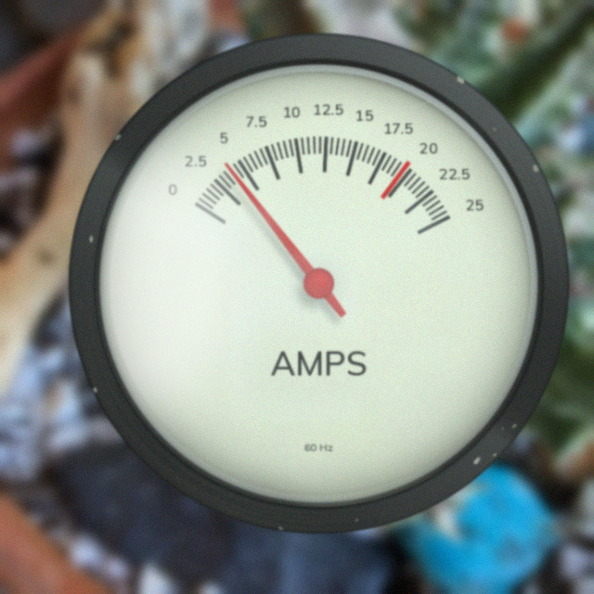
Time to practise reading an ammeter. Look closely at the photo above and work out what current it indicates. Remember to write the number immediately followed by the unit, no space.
4A
